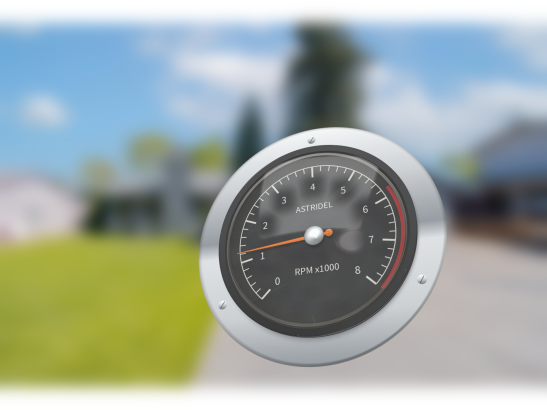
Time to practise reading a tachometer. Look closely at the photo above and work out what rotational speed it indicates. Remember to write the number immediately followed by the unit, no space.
1200rpm
